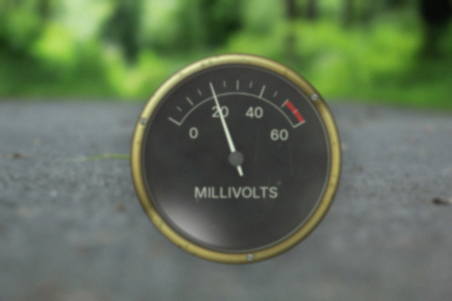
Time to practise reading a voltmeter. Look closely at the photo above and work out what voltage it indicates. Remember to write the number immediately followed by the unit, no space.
20mV
